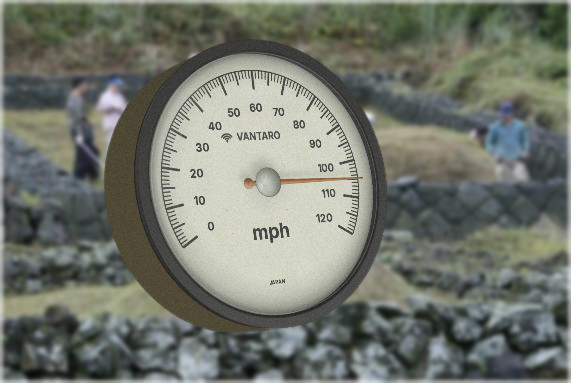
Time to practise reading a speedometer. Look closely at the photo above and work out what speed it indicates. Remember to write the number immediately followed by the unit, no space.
105mph
